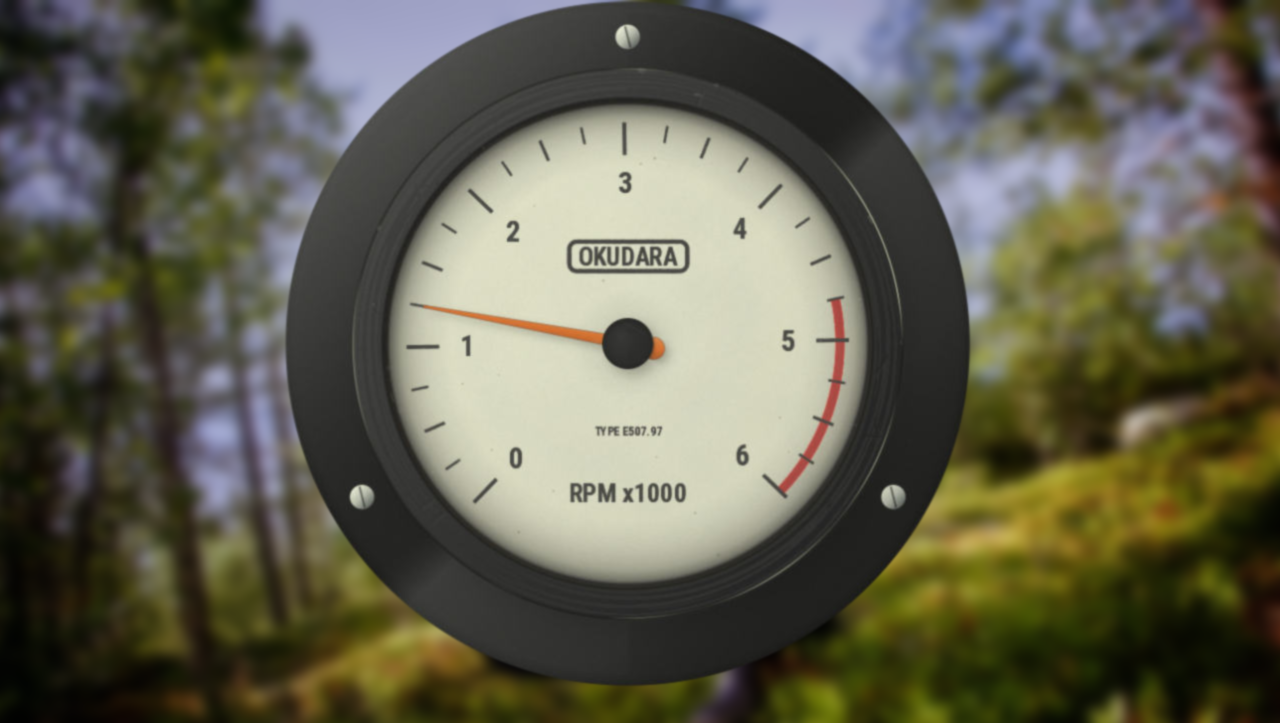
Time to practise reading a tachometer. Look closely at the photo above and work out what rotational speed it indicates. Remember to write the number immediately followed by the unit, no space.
1250rpm
